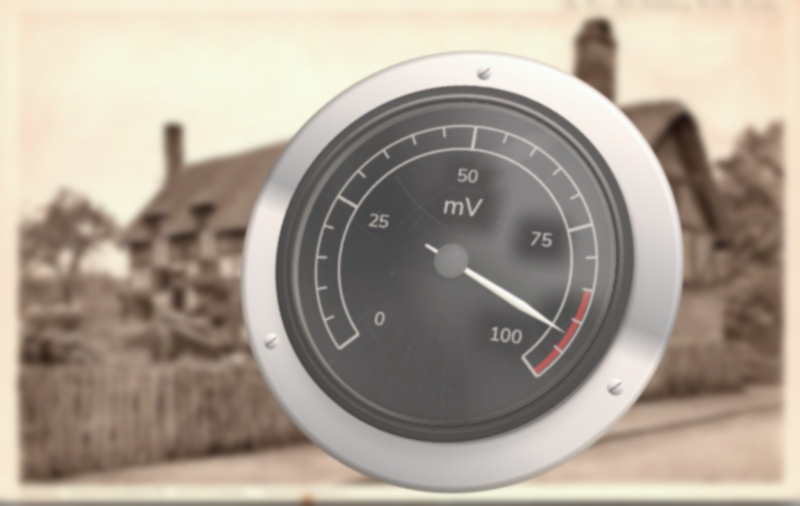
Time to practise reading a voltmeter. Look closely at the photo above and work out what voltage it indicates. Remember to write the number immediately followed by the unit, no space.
92.5mV
